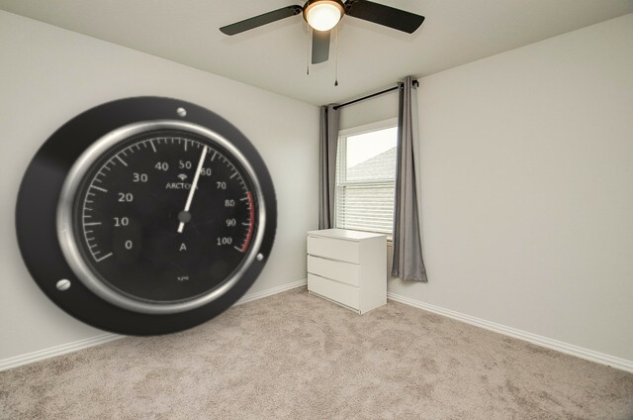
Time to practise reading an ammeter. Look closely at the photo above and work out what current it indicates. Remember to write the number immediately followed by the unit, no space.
56A
